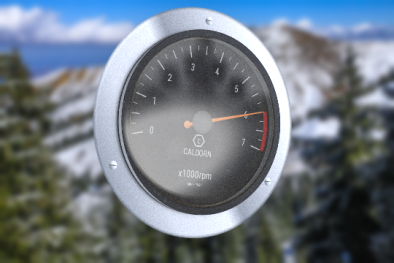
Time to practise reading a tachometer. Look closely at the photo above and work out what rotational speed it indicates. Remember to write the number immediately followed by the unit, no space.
6000rpm
